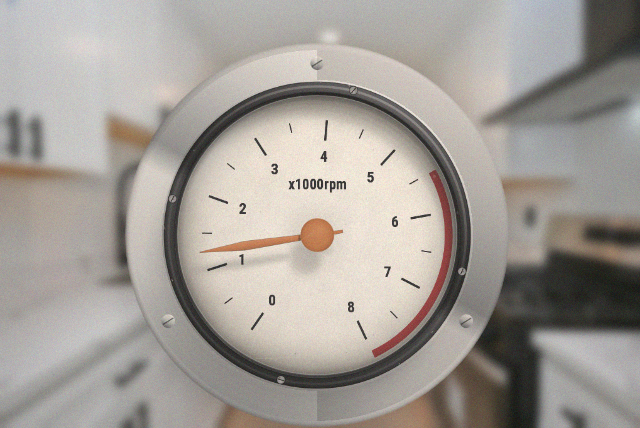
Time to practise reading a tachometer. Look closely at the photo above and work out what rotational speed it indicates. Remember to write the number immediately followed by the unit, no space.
1250rpm
